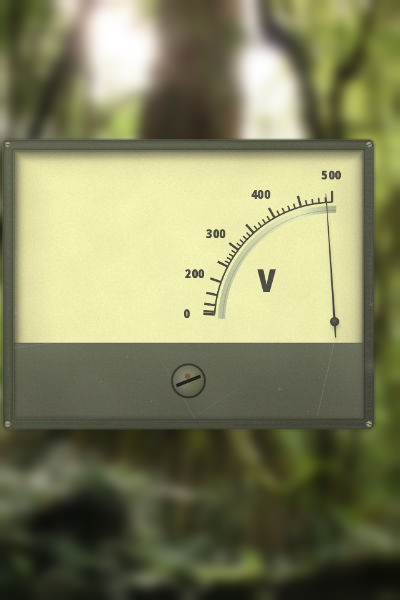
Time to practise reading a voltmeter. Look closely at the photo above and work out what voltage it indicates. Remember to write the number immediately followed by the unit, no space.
490V
